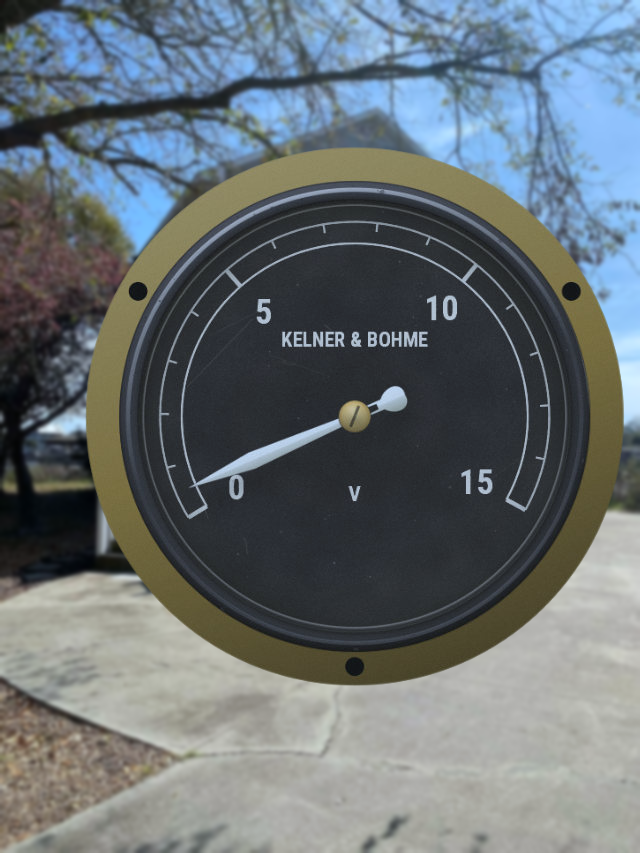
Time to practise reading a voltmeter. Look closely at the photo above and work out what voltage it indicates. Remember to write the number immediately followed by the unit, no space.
0.5V
